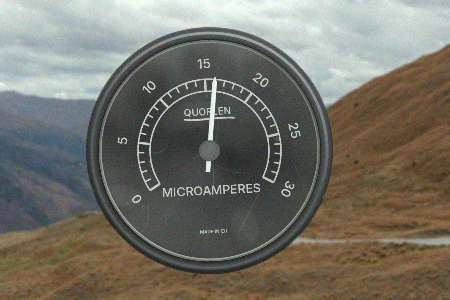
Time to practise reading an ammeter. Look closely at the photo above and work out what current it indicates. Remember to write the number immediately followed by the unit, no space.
16µA
